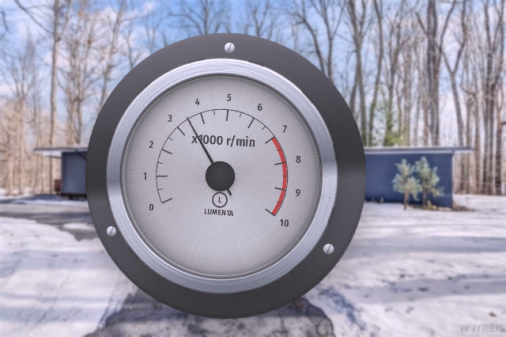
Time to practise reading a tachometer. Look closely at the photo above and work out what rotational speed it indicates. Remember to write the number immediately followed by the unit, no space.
3500rpm
